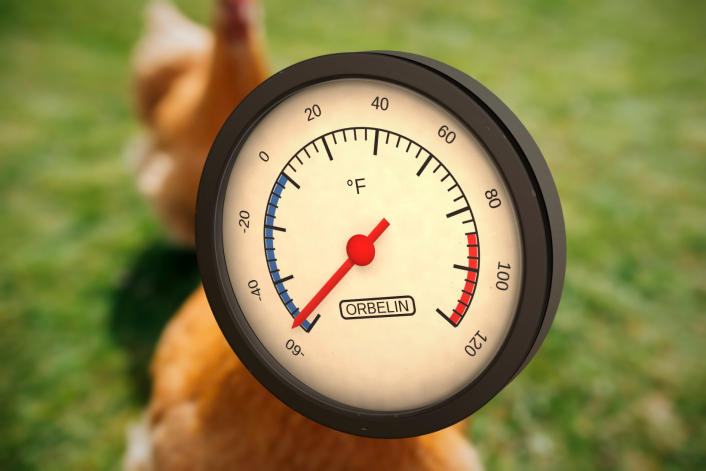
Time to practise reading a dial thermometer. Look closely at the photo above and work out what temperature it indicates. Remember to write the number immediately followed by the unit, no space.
-56°F
